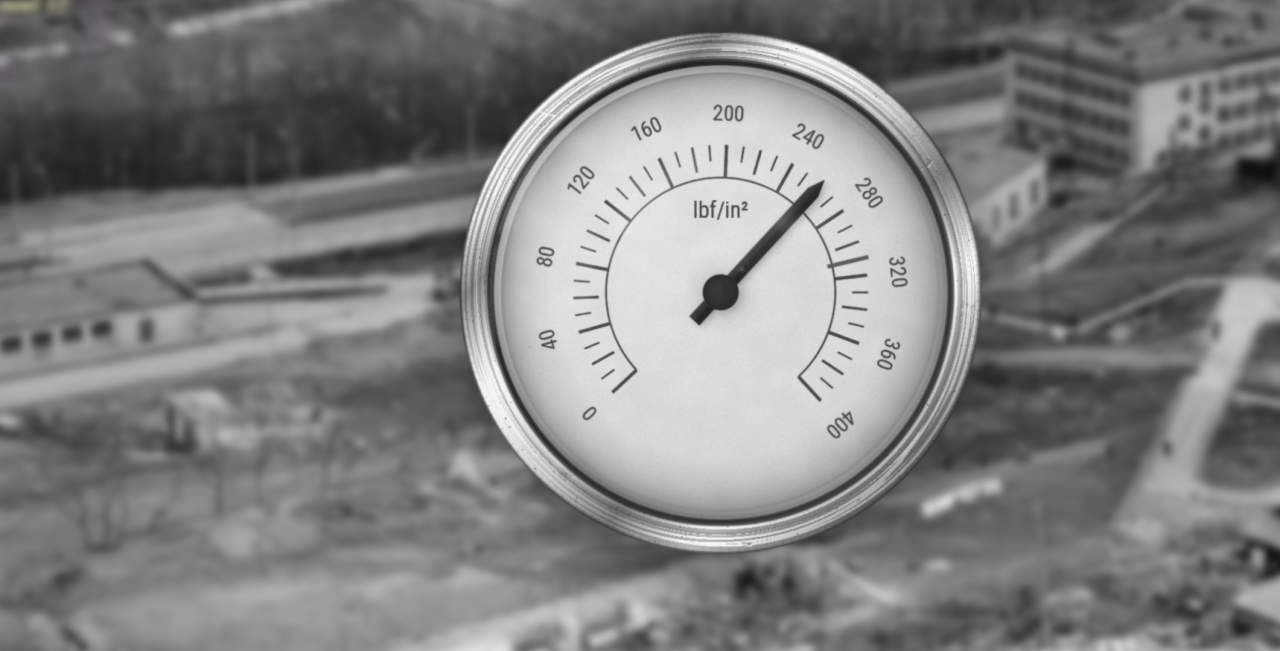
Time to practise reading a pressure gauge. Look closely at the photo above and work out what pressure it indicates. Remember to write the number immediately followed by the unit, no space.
260psi
